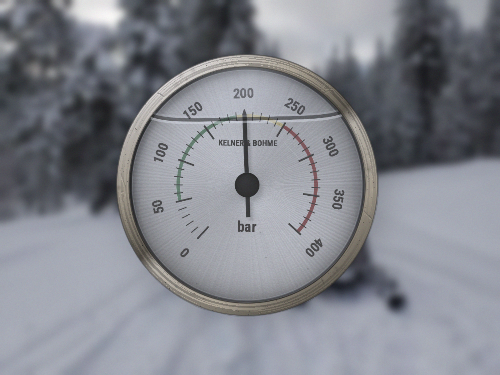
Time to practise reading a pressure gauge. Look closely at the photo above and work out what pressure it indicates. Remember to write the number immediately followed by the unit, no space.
200bar
